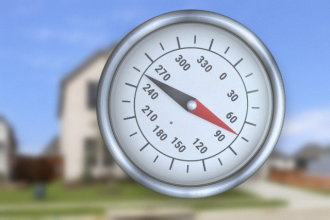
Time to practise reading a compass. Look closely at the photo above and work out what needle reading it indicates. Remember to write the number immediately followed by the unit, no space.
75°
